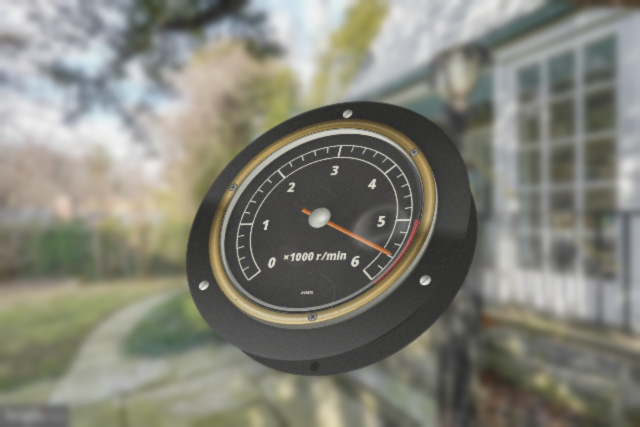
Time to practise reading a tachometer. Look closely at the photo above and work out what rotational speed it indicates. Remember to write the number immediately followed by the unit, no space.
5600rpm
